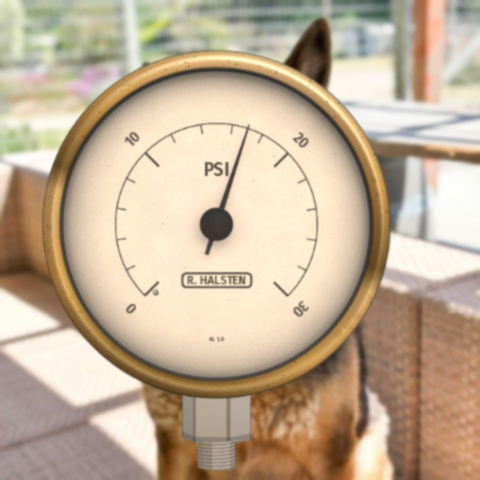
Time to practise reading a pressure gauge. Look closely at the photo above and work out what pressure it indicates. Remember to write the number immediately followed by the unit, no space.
17psi
